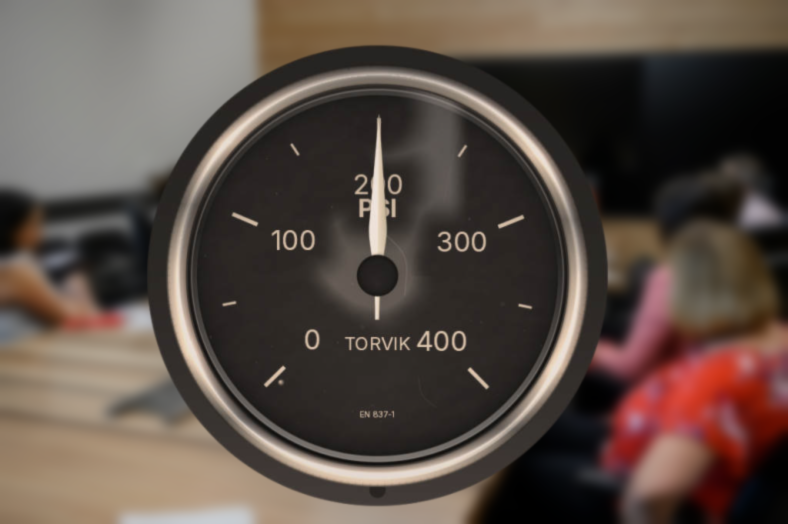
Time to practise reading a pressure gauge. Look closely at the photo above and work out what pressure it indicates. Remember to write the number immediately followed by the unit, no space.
200psi
